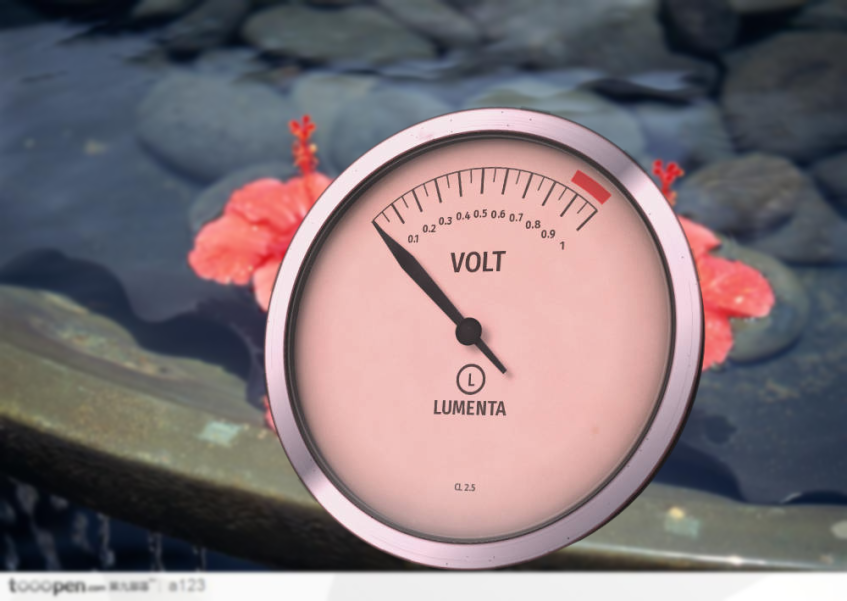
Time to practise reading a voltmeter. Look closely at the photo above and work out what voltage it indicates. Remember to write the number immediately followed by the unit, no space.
0V
